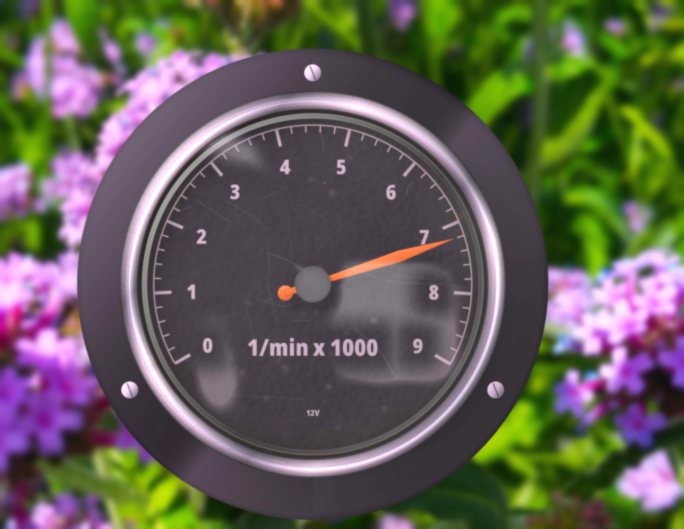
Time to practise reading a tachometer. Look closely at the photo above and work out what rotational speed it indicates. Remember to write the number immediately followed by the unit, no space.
7200rpm
